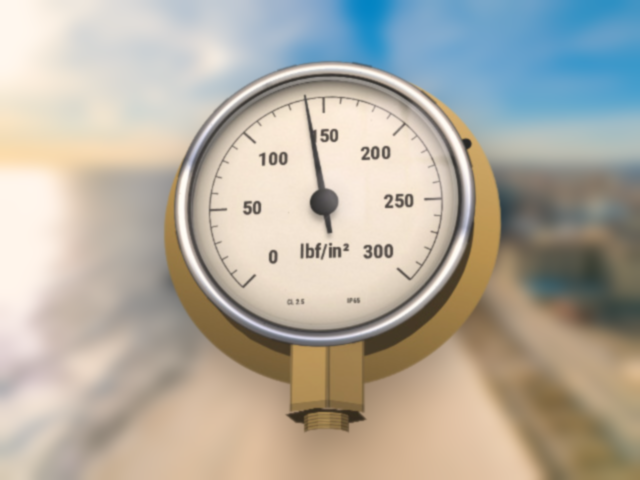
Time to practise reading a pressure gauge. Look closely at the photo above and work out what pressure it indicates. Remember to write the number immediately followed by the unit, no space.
140psi
